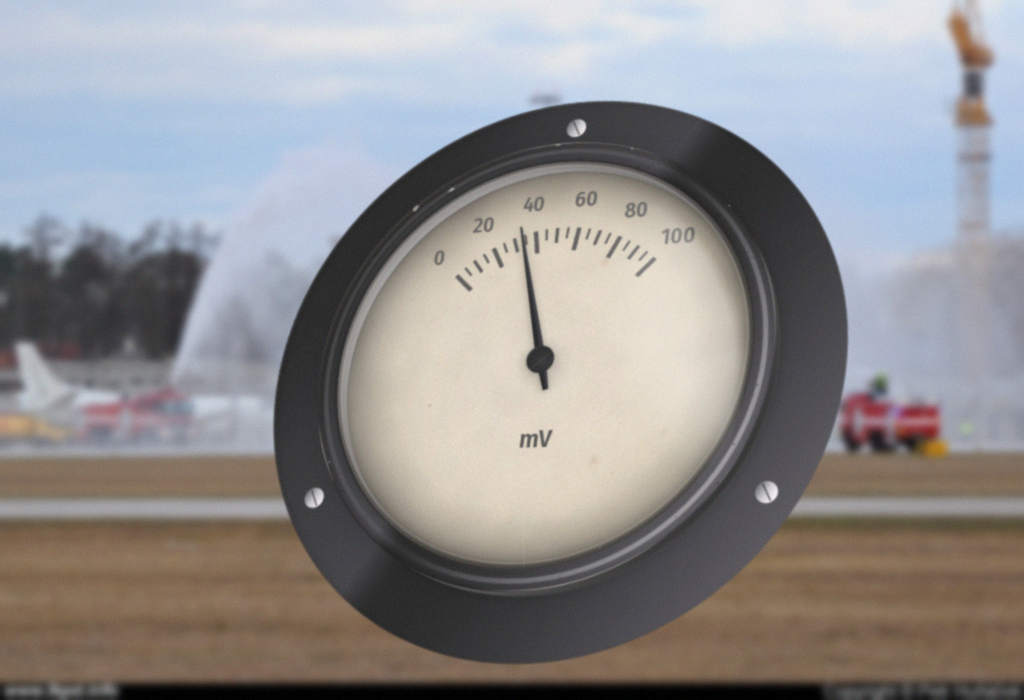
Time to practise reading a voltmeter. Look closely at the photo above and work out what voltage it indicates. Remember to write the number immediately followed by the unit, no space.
35mV
